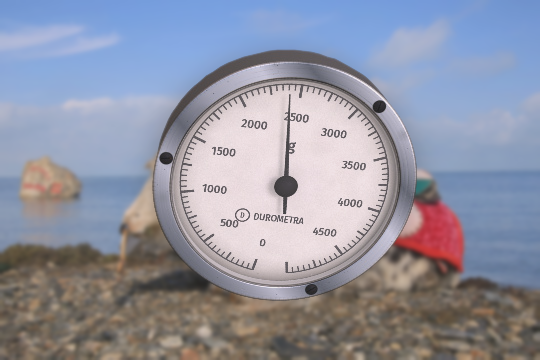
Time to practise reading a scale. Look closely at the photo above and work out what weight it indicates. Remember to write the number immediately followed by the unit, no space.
2400g
